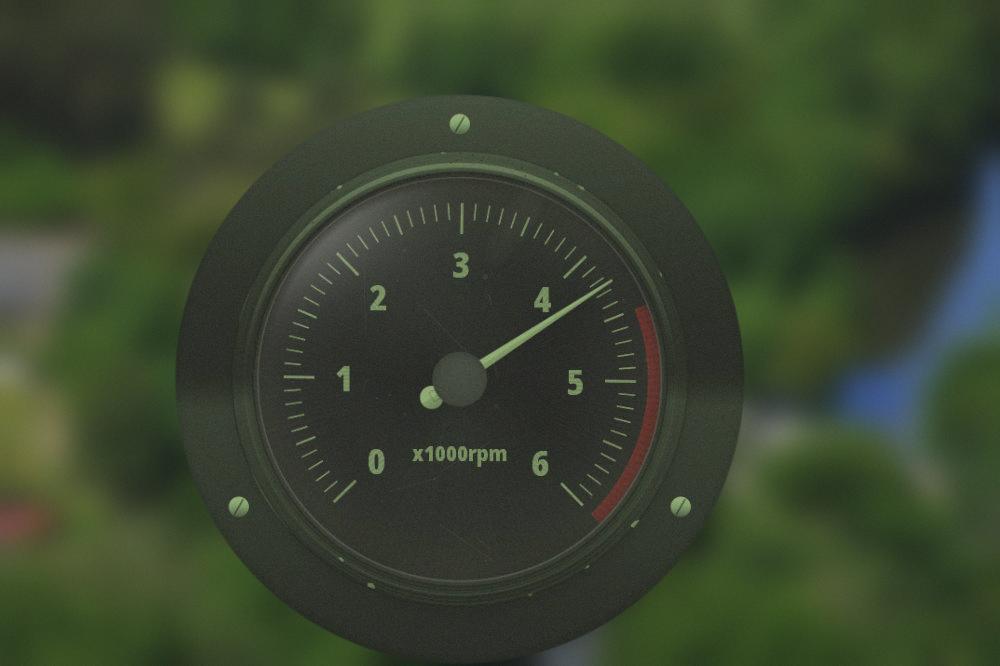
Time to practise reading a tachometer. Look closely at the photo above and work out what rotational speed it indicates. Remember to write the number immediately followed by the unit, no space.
4250rpm
